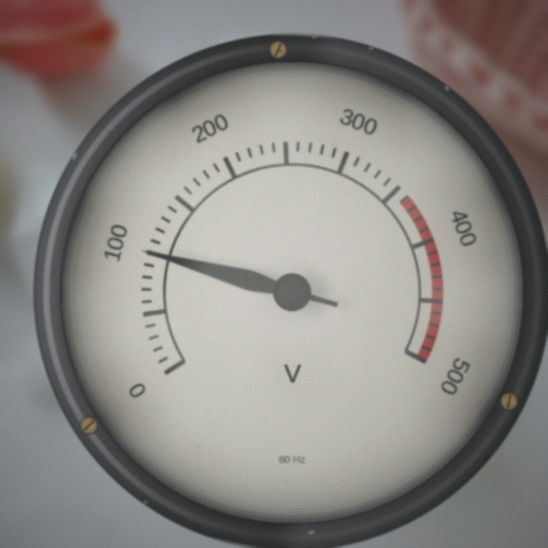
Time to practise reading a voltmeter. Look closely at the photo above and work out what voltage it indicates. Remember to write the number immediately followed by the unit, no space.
100V
